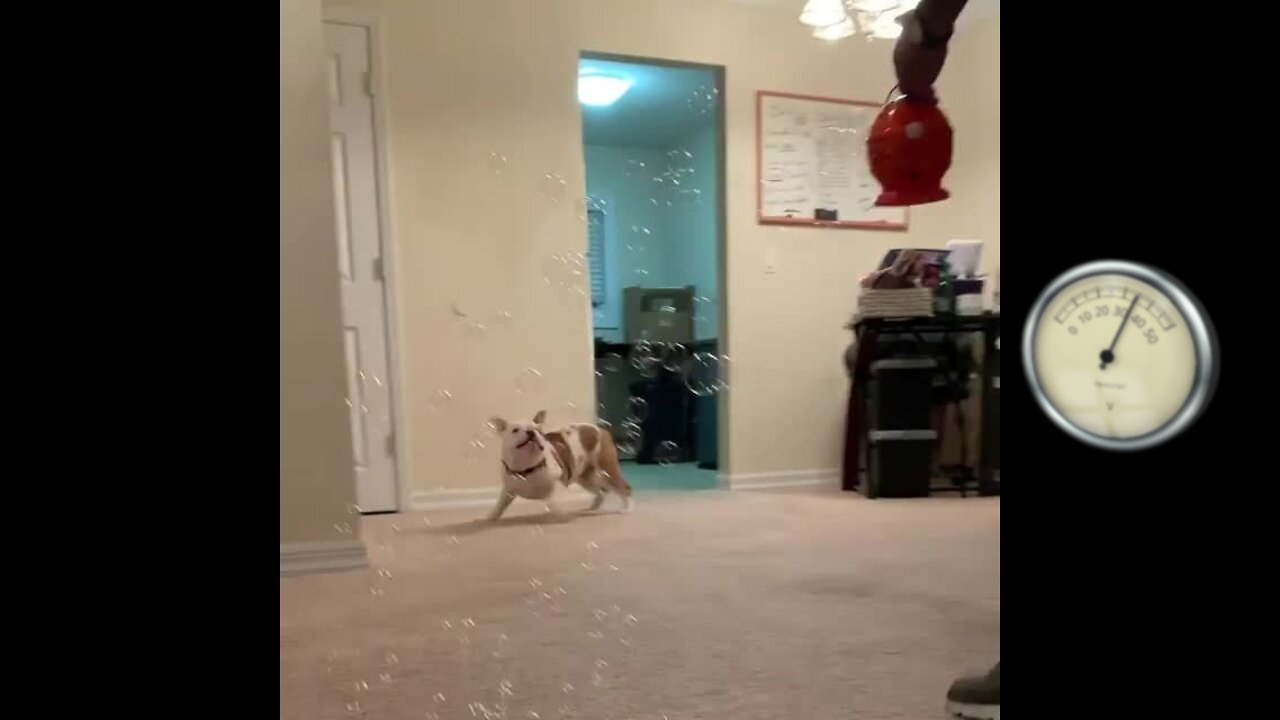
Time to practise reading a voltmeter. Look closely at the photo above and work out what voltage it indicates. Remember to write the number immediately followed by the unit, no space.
35V
